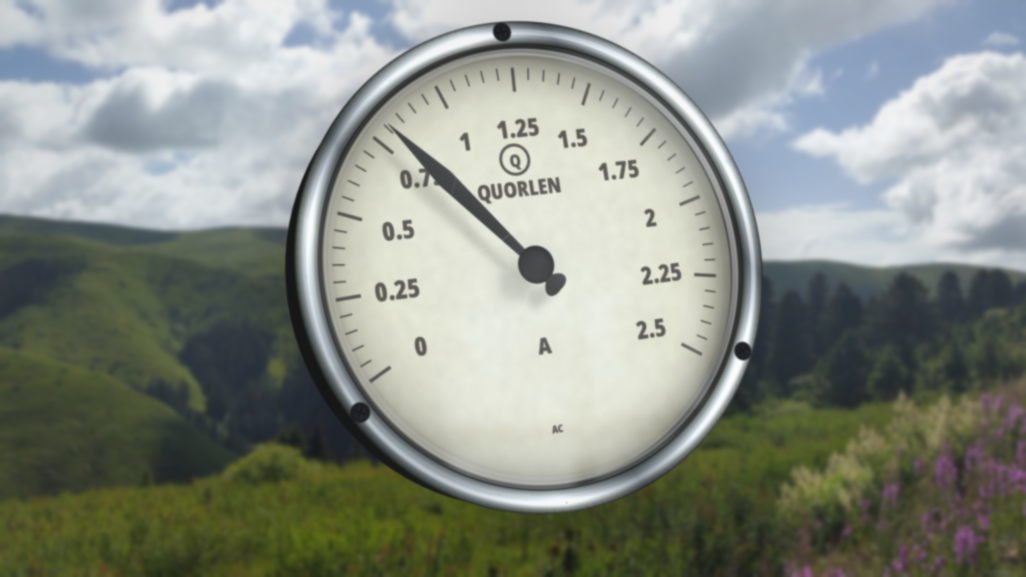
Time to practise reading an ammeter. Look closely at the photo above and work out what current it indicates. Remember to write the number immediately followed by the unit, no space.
0.8A
